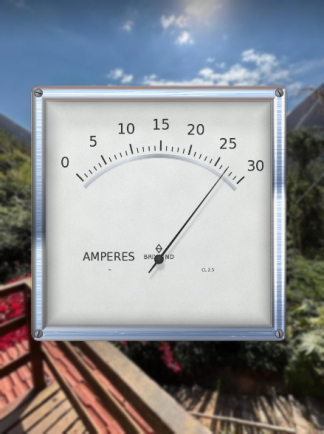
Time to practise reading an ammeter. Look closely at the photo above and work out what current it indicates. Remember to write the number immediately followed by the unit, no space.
27A
